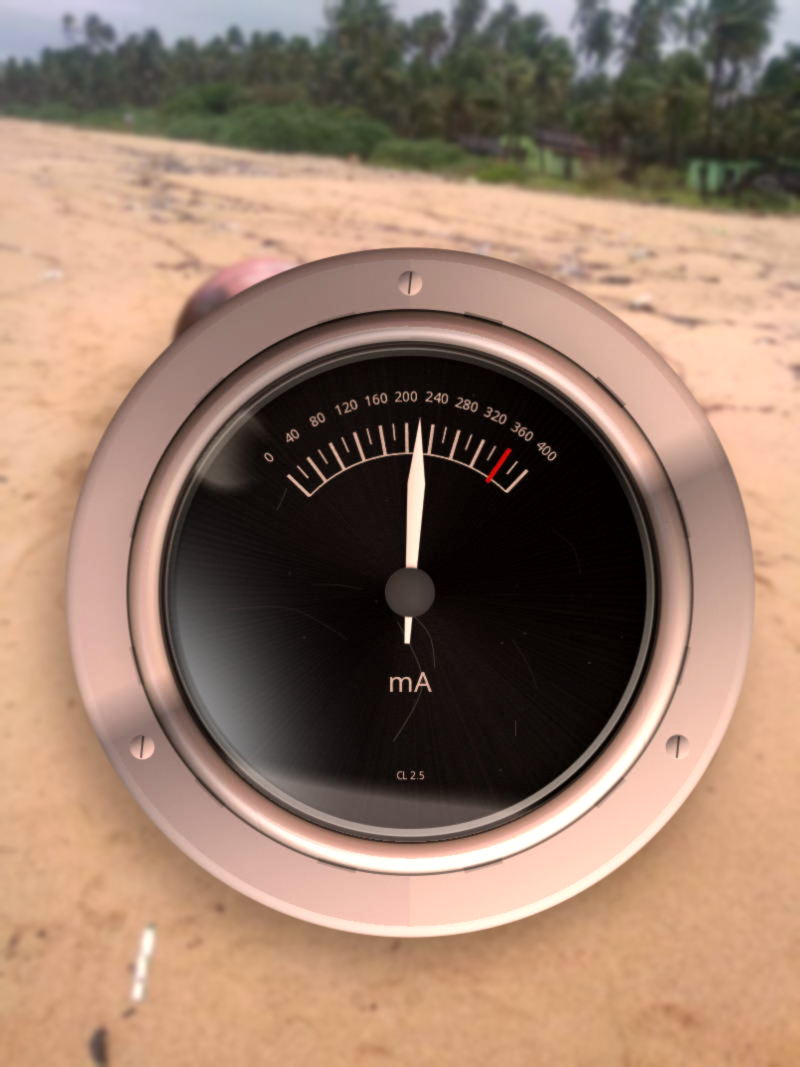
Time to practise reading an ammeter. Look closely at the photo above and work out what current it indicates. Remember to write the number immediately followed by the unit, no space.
220mA
